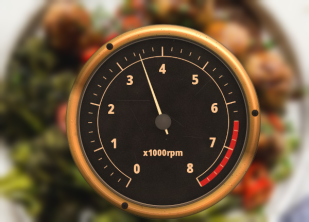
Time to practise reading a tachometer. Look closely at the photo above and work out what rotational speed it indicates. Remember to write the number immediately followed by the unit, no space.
3500rpm
